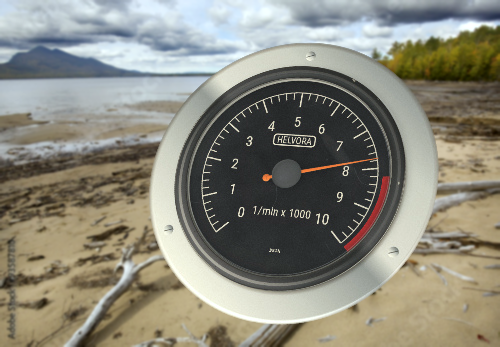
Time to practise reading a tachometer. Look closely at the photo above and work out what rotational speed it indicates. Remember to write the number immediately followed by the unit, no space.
7800rpm
